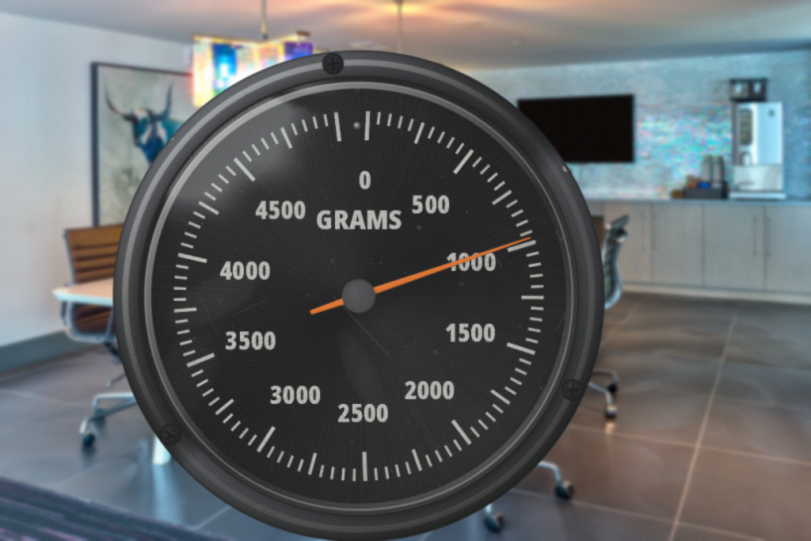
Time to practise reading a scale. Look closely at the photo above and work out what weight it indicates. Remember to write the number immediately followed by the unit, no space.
975g
